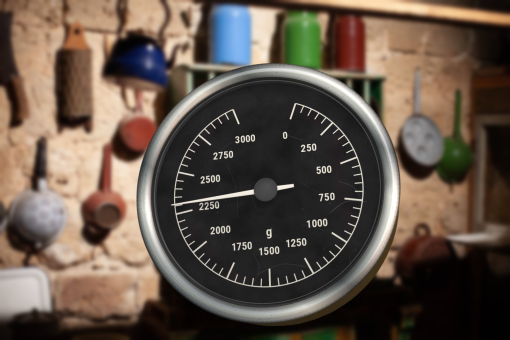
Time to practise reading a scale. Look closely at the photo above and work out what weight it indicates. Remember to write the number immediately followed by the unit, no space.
2300g
